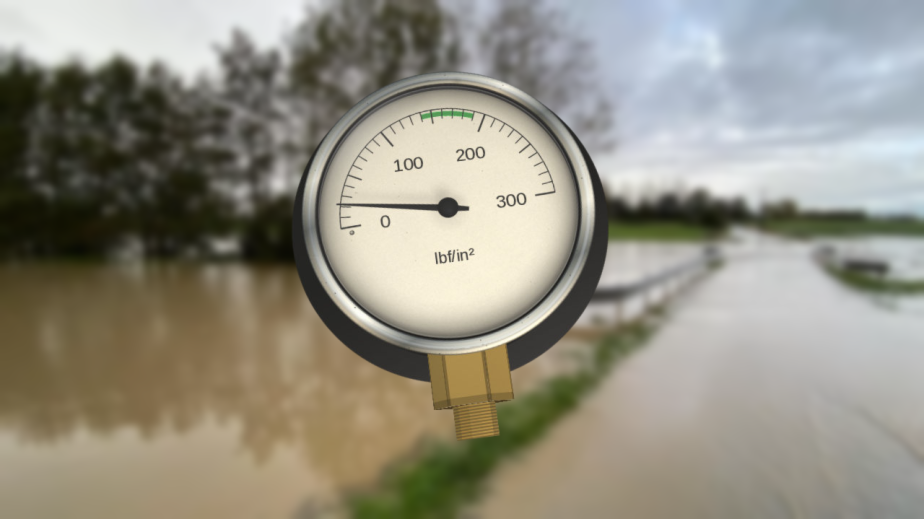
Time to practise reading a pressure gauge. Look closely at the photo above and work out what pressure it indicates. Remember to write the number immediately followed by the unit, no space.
20psi
